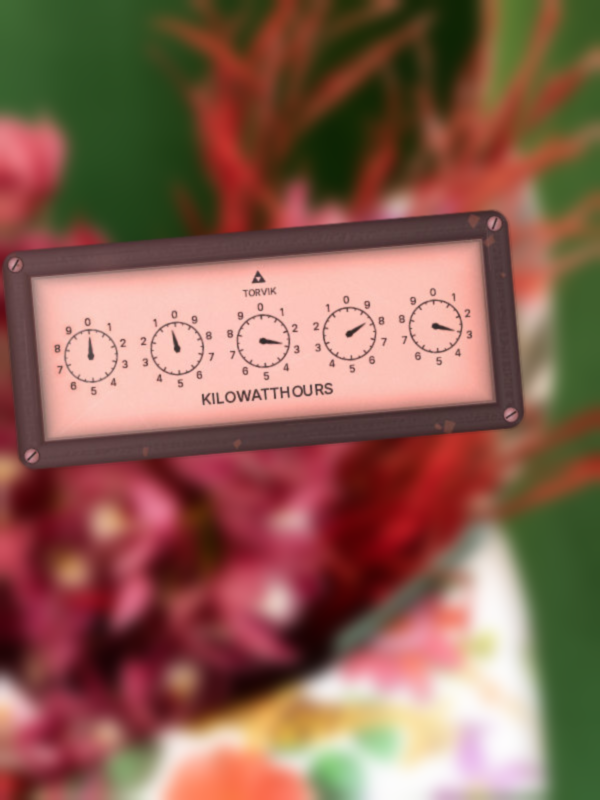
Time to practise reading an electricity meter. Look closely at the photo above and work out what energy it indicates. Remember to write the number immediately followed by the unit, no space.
283kWh
